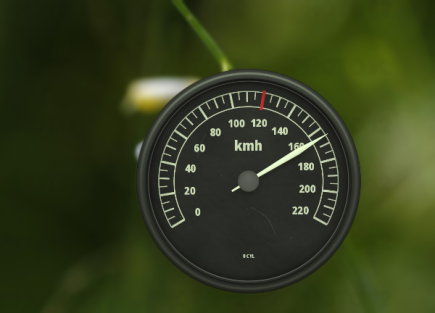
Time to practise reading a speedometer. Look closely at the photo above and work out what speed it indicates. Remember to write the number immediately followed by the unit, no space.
165km/h
